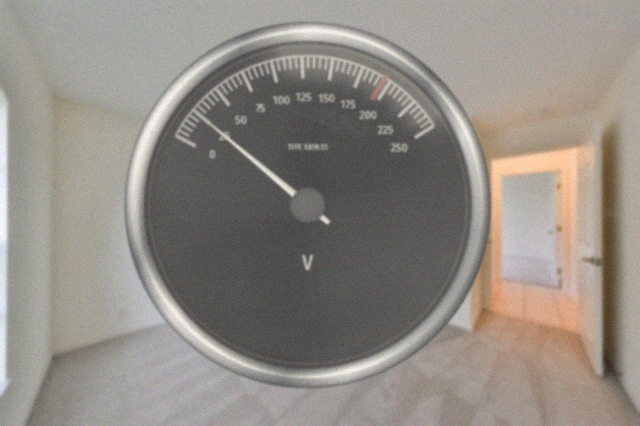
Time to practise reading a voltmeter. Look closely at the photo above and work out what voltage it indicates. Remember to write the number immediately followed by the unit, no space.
25V
